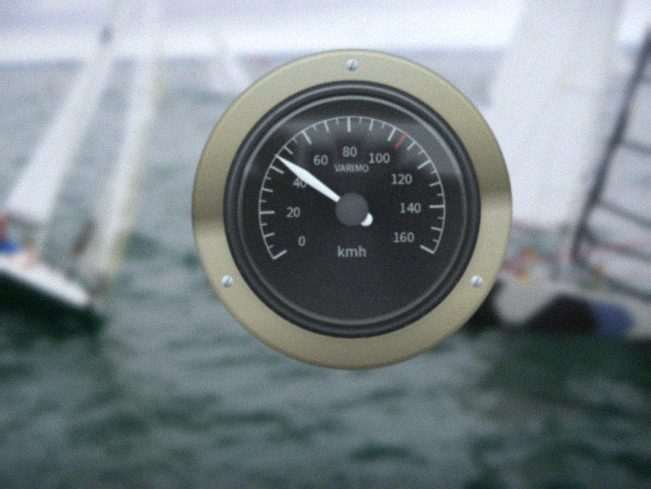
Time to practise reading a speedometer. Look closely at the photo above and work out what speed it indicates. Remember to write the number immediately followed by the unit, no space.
45km/h
